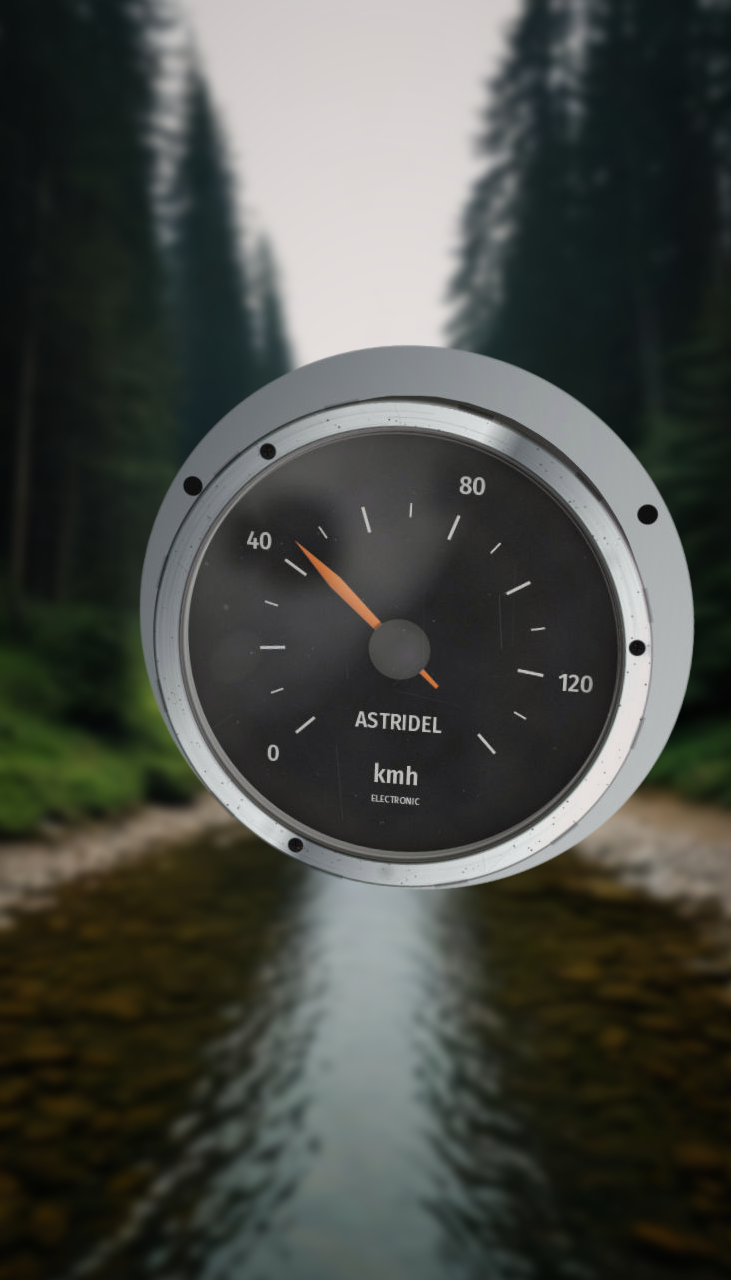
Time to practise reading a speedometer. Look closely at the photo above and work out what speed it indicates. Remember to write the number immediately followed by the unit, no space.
45km/h
